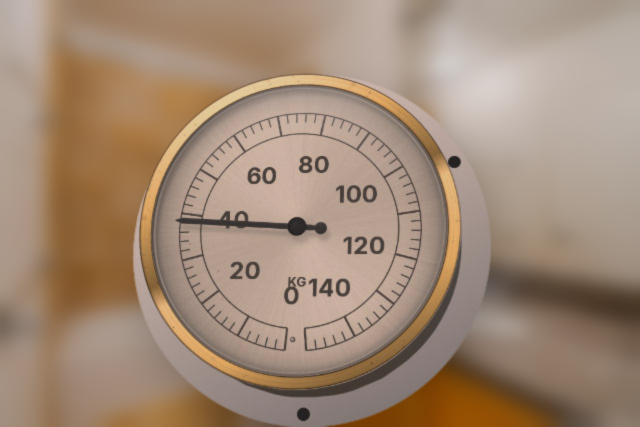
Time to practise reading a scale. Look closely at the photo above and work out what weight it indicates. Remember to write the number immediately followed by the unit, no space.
38kg
